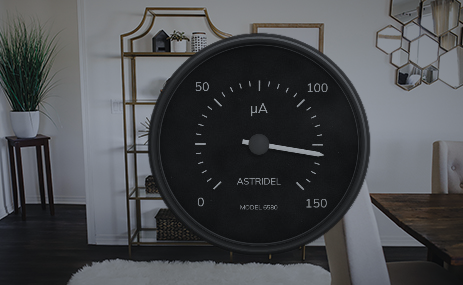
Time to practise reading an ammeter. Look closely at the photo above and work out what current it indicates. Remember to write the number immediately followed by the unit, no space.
130µA
